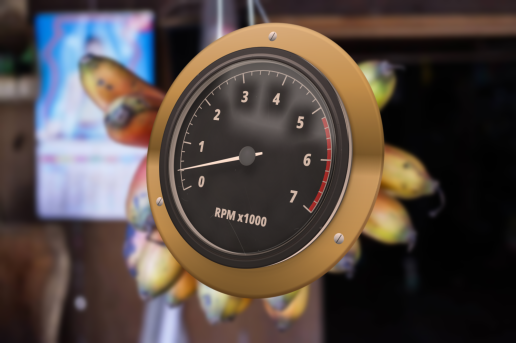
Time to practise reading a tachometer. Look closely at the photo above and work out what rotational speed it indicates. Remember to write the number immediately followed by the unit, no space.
400rpm
